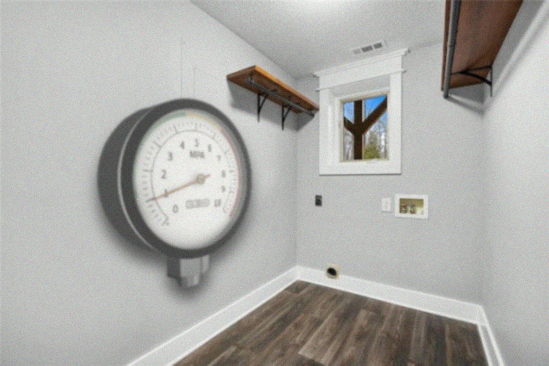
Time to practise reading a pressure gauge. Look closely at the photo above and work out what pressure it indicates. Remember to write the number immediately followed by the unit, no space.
1MPa
